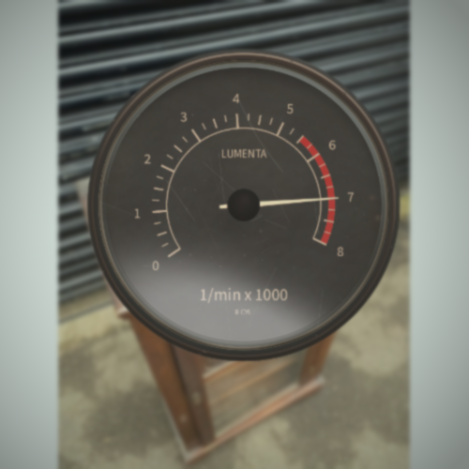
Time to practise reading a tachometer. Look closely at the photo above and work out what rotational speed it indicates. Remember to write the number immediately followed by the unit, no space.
7000rpm
